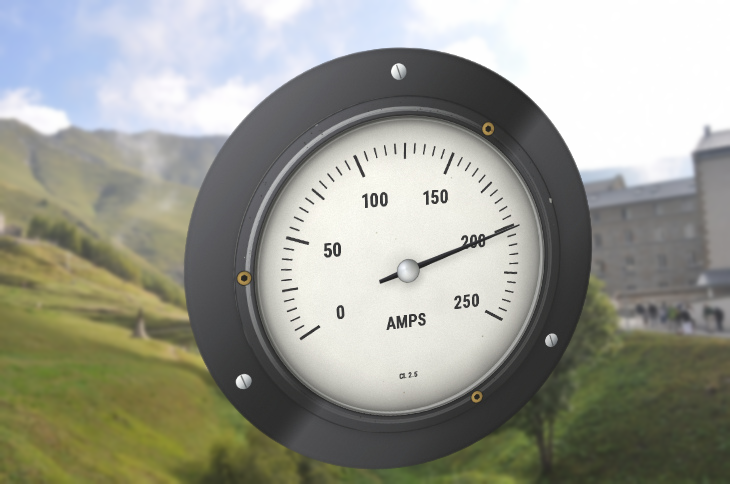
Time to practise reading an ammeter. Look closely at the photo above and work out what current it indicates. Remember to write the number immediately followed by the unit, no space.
200A
